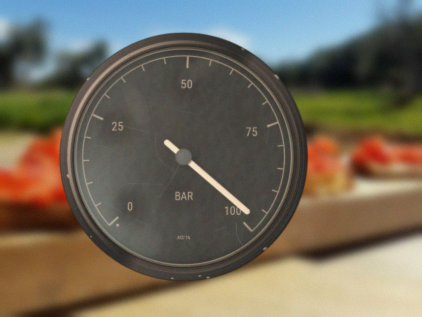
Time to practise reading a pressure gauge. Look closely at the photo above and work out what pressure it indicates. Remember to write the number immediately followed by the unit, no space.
97.5bar
